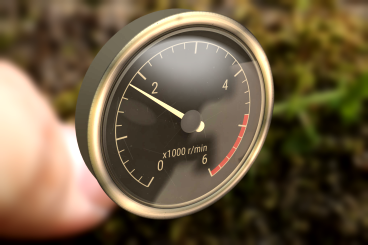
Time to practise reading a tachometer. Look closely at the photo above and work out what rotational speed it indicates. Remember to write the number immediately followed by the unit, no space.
1800rpm
